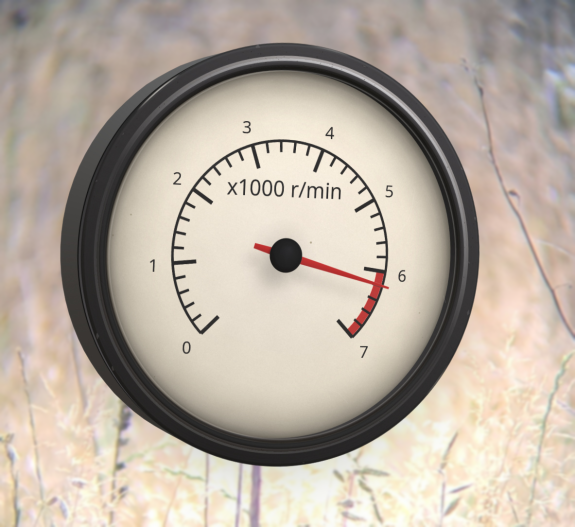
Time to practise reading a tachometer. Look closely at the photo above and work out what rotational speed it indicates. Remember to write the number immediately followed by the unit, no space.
6200rpm
